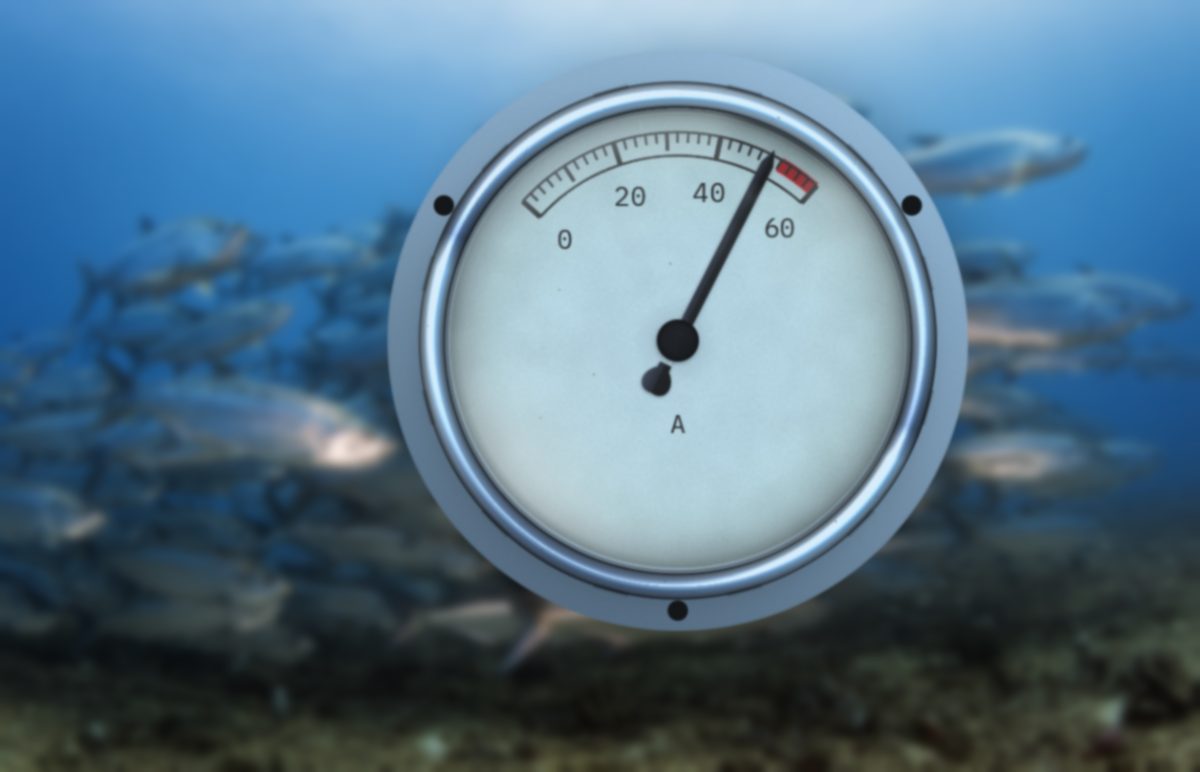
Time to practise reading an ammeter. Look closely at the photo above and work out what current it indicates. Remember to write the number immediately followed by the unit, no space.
50A
